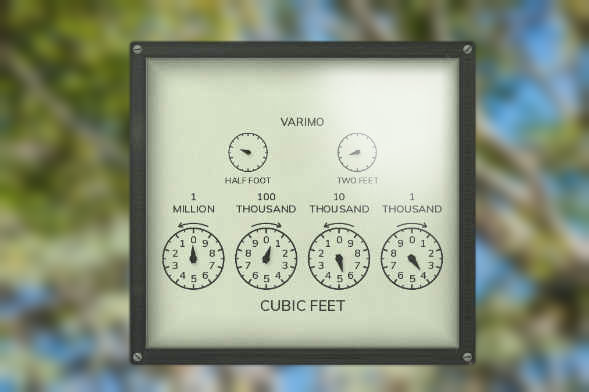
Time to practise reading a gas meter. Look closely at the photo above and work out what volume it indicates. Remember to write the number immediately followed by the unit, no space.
5400ft³
